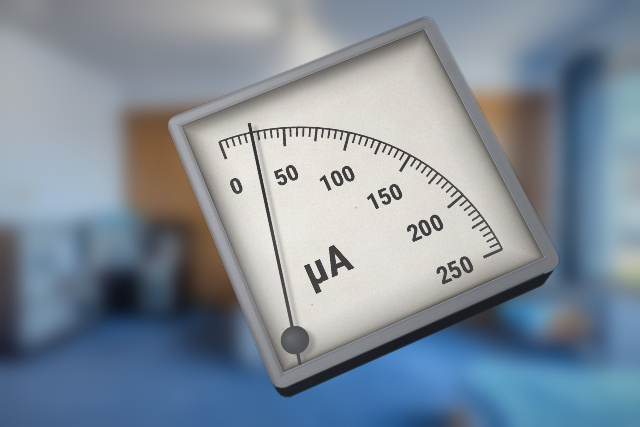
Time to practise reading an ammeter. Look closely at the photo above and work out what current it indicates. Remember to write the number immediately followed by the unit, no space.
25µA
